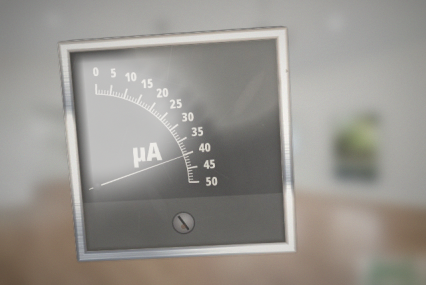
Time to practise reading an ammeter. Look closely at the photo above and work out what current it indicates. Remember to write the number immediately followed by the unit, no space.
40µA
